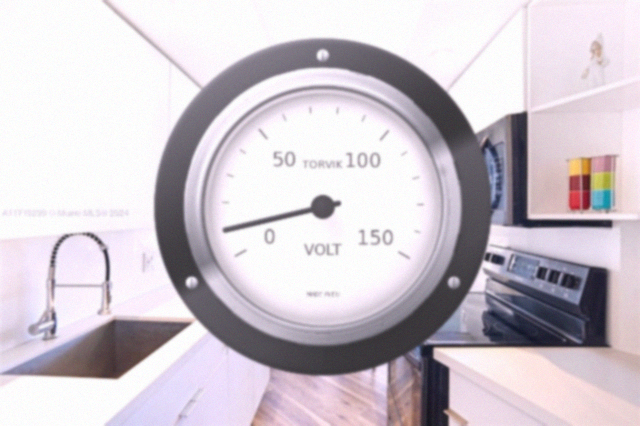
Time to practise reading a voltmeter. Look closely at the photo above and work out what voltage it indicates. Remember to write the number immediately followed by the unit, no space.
10V
